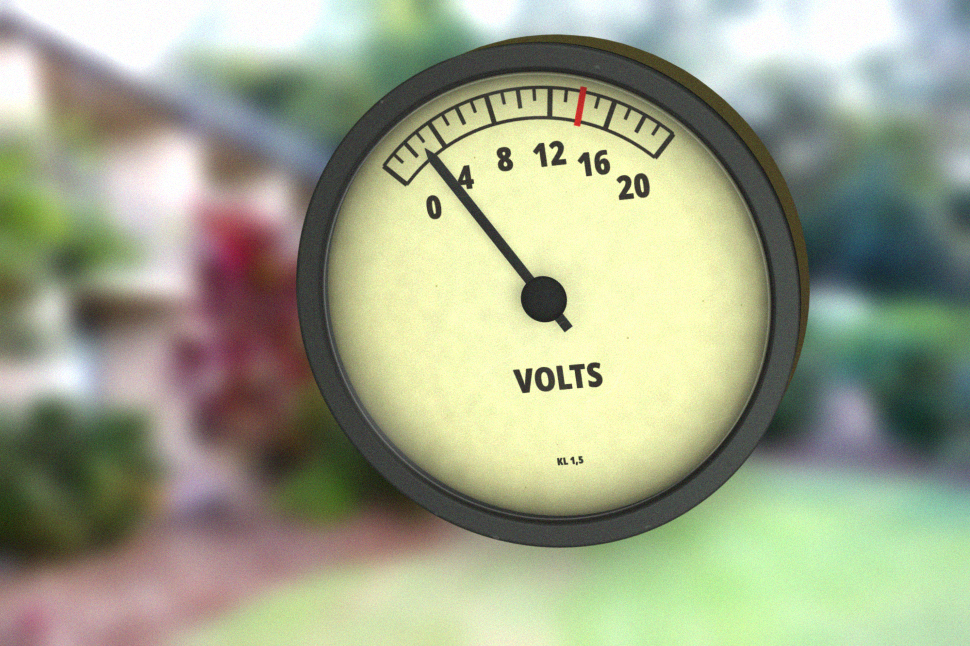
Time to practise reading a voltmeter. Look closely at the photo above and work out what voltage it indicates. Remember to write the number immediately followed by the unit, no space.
3V
